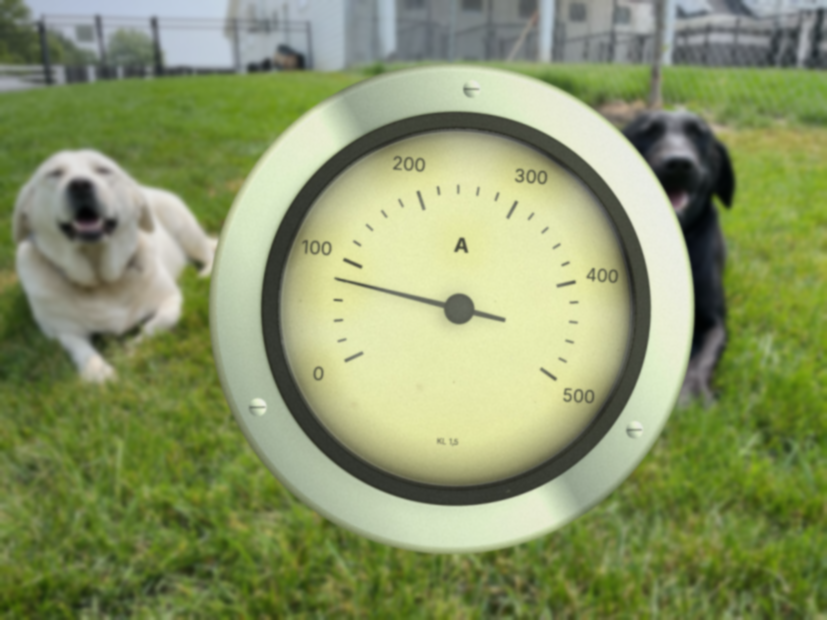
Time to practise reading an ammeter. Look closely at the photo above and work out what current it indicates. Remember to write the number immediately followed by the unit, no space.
80A
